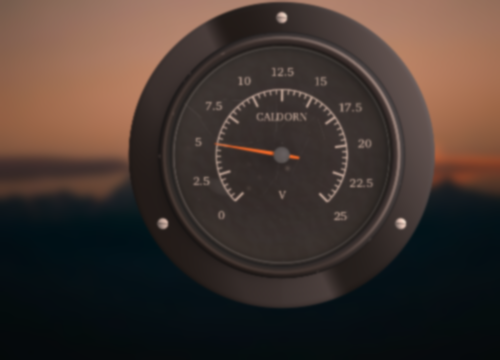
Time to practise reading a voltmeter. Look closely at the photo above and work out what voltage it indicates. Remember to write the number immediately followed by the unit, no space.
5V
